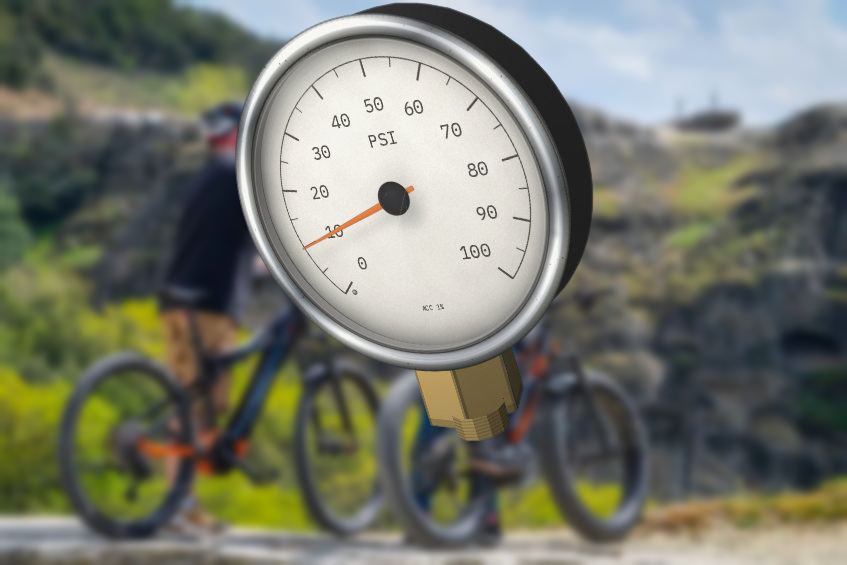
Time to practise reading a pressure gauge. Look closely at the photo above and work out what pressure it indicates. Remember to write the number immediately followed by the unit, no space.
10psi
